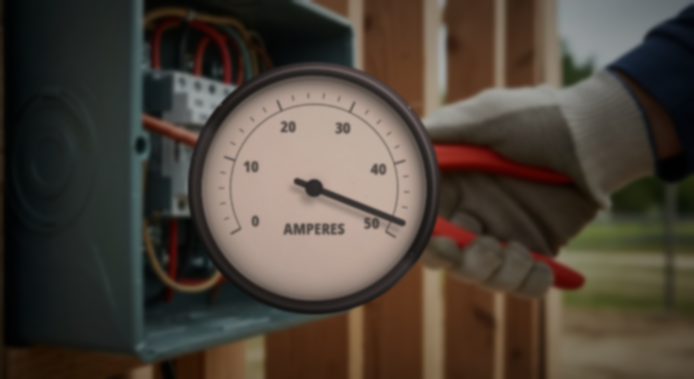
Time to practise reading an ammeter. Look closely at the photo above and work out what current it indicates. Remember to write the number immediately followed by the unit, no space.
48A
